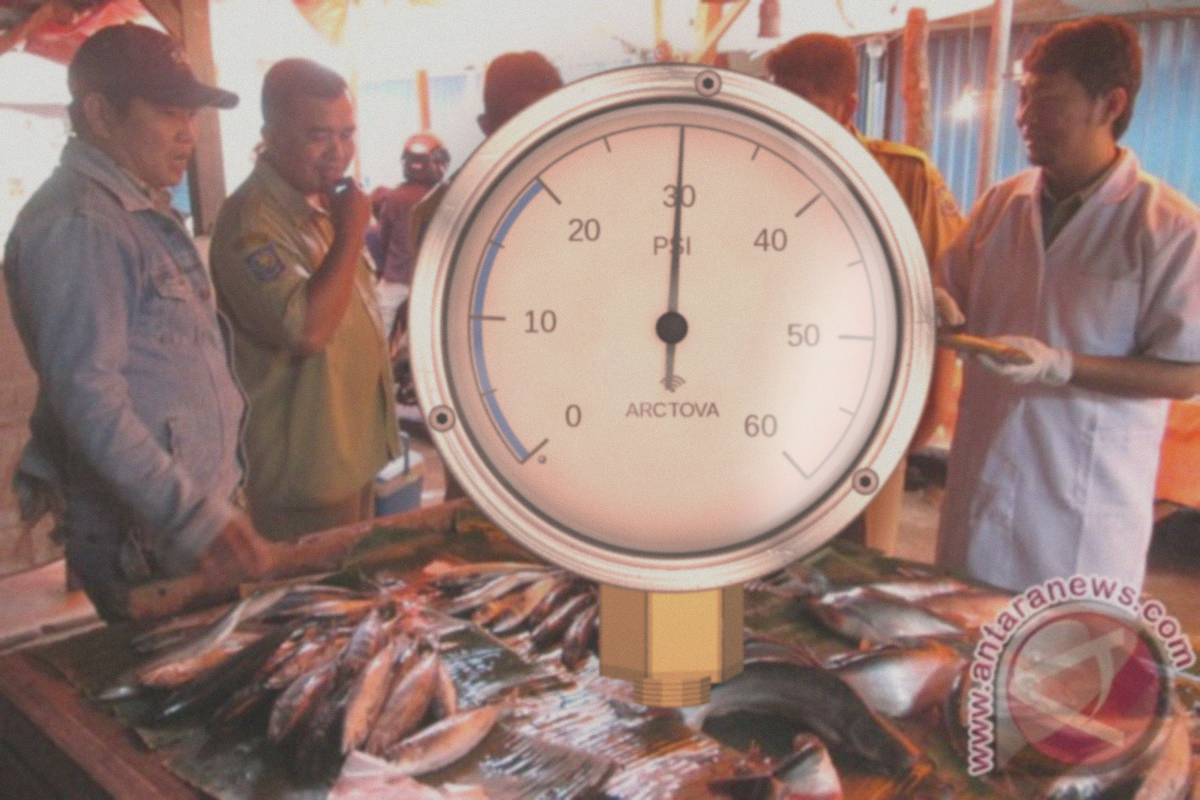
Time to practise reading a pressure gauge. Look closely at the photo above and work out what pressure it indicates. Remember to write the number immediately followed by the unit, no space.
30psi
